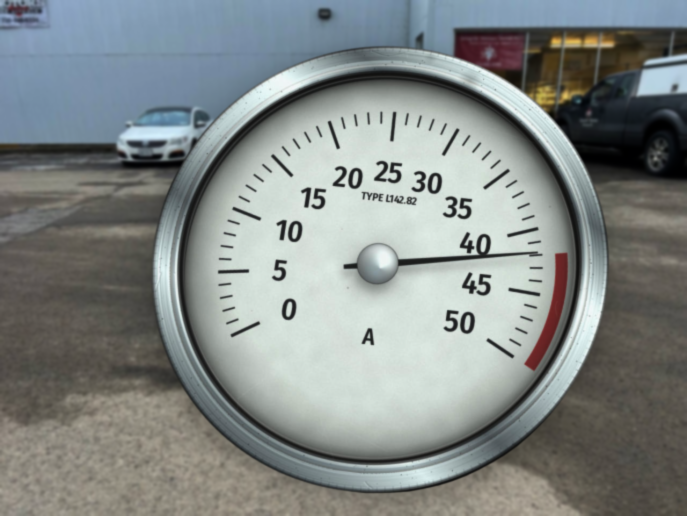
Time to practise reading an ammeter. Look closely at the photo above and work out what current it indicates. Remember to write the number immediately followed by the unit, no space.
42A
